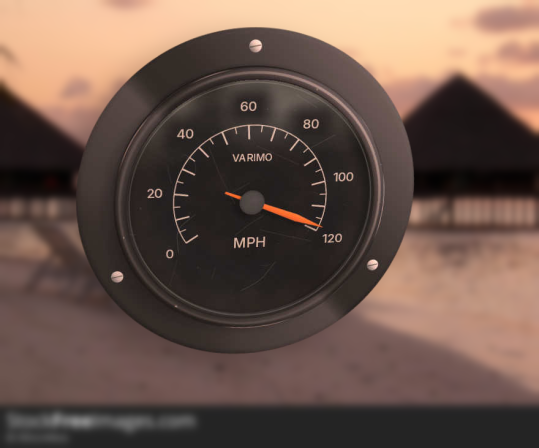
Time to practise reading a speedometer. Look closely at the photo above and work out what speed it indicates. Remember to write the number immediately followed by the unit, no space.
117.5mph
